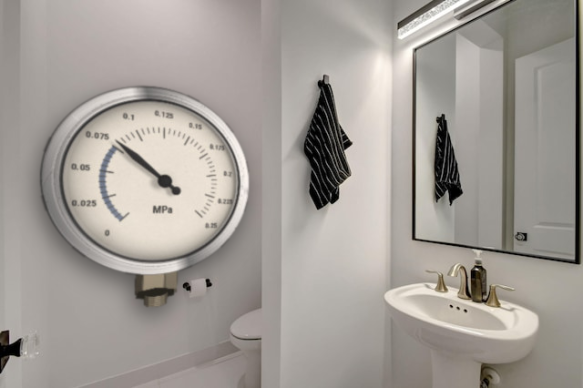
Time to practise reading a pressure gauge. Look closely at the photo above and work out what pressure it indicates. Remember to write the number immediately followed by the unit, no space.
0.08MPa
